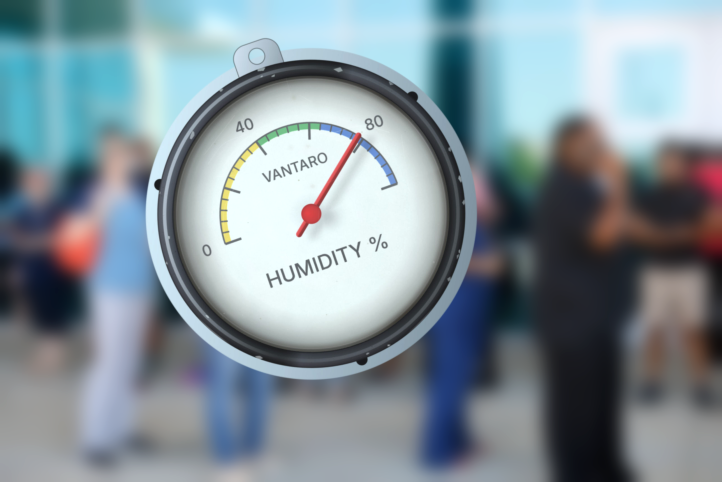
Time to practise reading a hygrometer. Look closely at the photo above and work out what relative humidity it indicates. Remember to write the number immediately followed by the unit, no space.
78%
